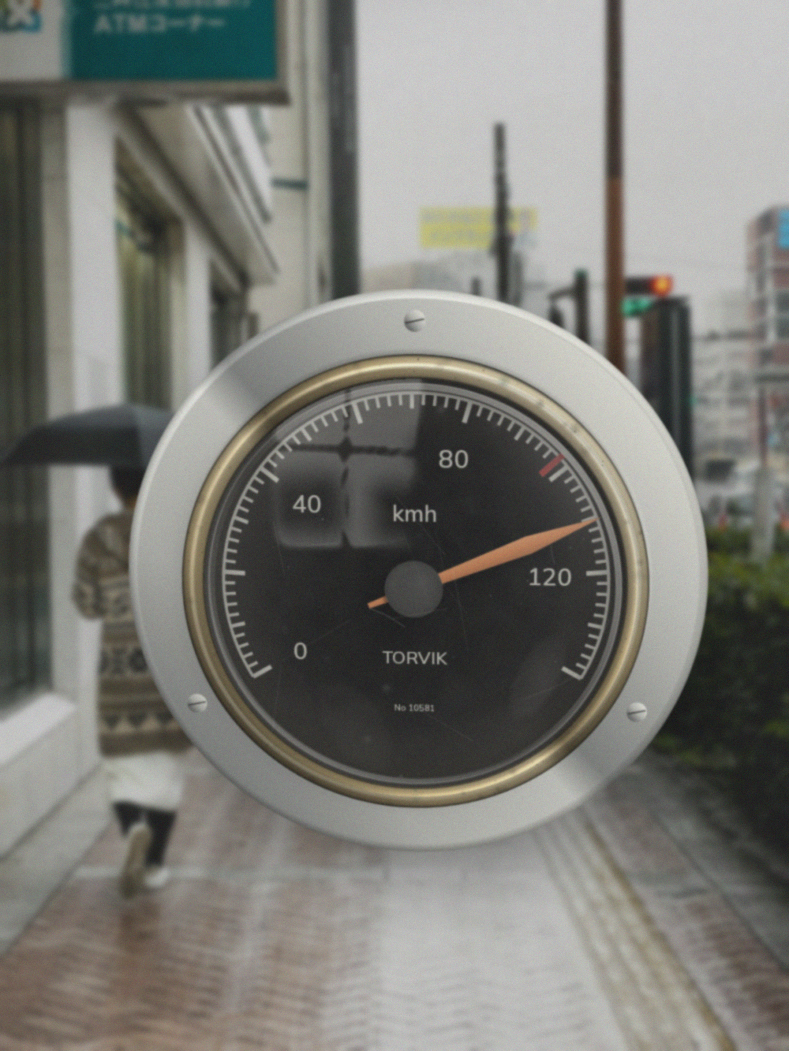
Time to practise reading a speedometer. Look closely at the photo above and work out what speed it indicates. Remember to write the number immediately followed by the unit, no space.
110km/h
